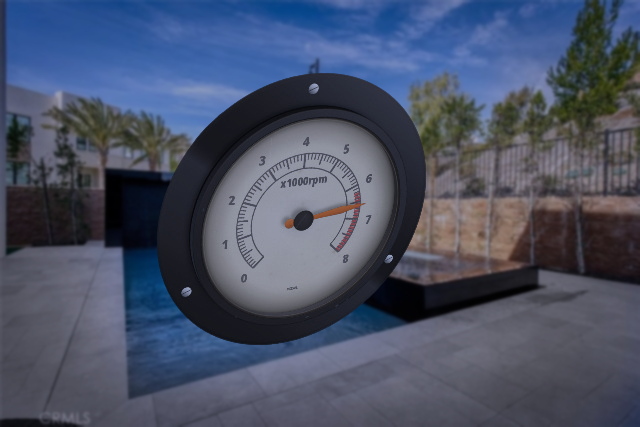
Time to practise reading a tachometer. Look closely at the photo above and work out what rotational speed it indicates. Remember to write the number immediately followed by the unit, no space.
6500rpm
